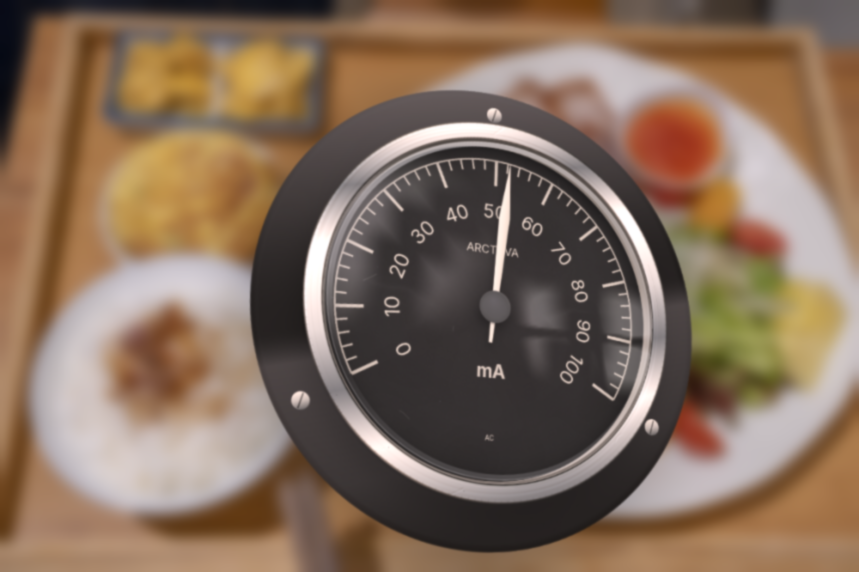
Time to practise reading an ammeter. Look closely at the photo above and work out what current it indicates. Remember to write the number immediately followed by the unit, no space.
52mA
